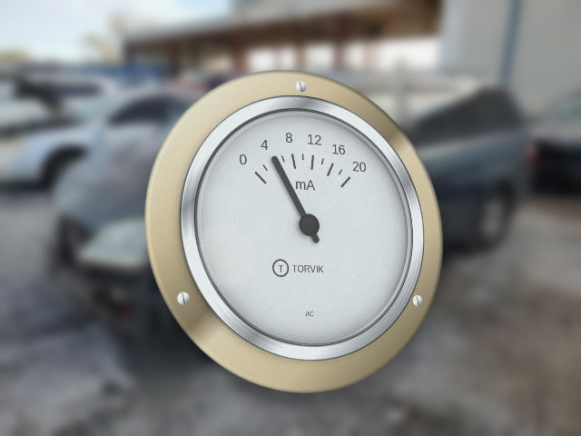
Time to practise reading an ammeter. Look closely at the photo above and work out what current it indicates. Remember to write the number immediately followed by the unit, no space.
4mA
